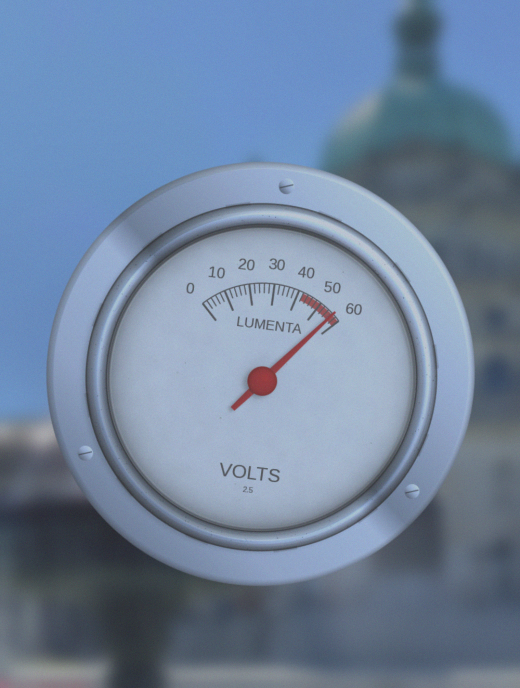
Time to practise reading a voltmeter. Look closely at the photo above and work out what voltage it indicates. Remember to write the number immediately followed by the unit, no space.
56V
